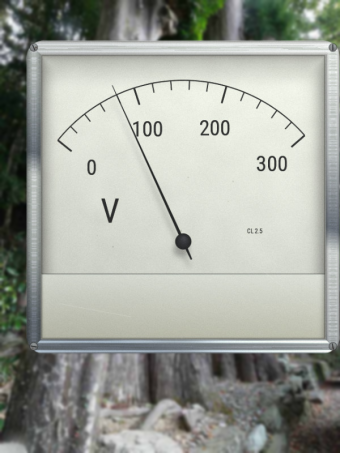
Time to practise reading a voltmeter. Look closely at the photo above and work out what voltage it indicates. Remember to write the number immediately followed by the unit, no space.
80V
